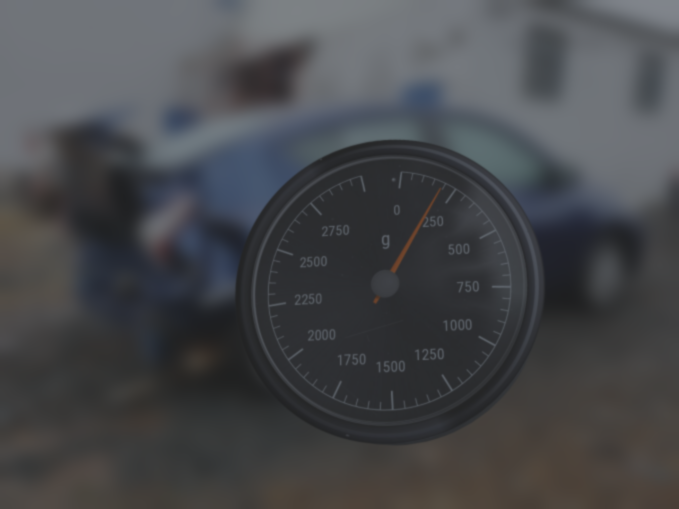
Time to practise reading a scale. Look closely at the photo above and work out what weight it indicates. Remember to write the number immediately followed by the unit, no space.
200g
